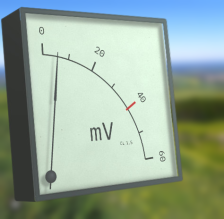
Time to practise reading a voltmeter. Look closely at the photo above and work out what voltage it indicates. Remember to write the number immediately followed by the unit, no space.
5mV
